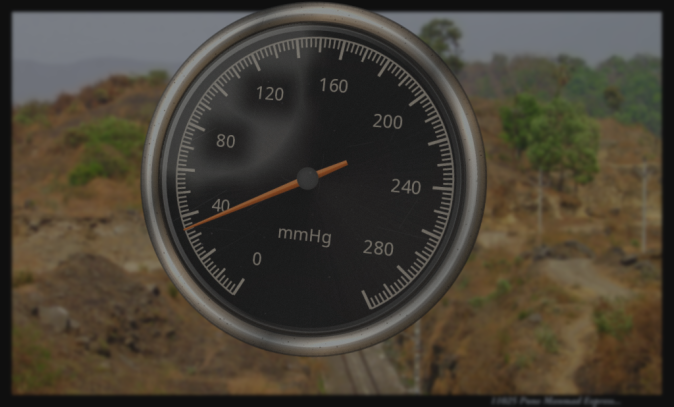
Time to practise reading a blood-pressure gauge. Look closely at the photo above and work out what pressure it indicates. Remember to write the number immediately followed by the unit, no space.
34mmHg
